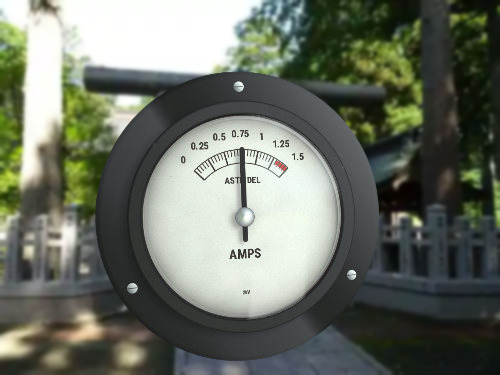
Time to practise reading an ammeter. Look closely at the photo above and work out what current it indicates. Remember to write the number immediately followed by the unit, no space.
0.75A
